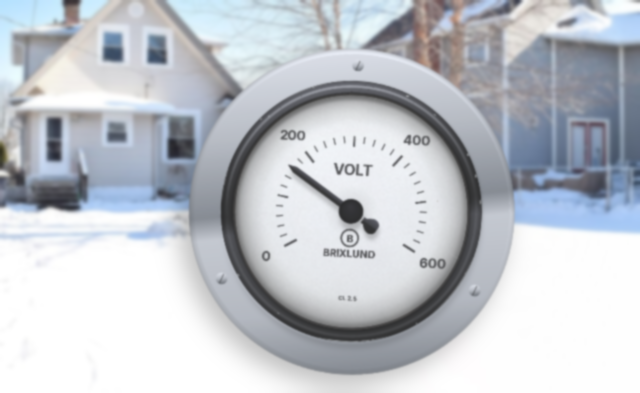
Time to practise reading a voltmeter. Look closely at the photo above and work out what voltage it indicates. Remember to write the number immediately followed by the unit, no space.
160V
